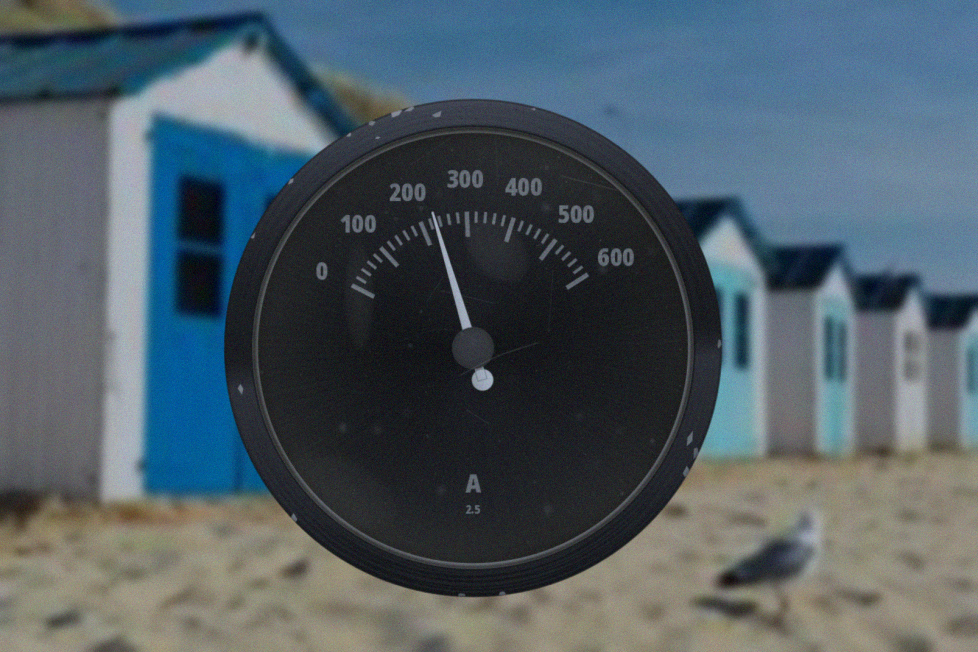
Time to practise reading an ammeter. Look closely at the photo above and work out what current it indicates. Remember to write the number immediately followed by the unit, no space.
230A
